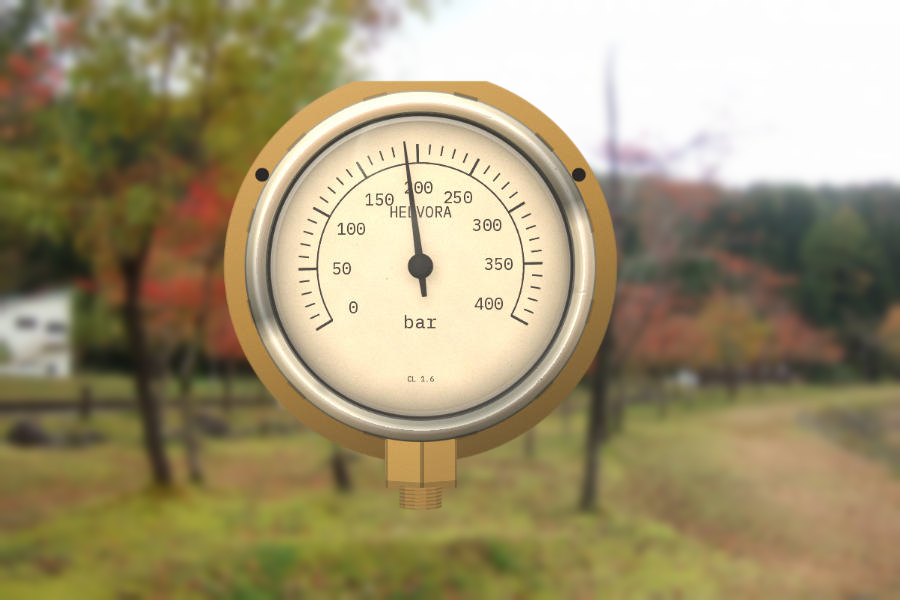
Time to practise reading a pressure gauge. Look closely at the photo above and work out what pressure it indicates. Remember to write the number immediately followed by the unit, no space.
190bar
